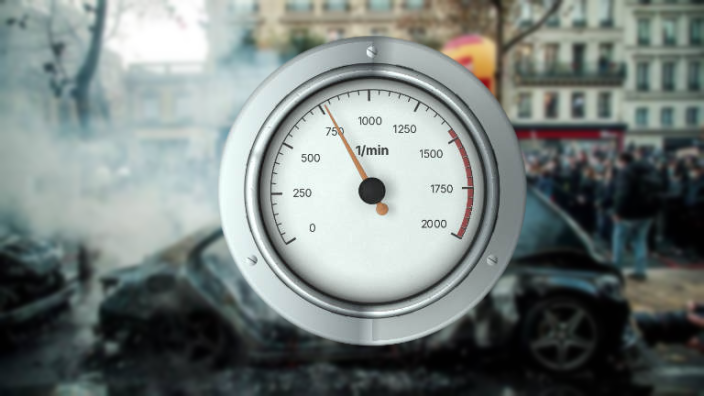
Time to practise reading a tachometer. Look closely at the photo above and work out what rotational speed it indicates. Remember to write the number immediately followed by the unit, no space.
775rpm
